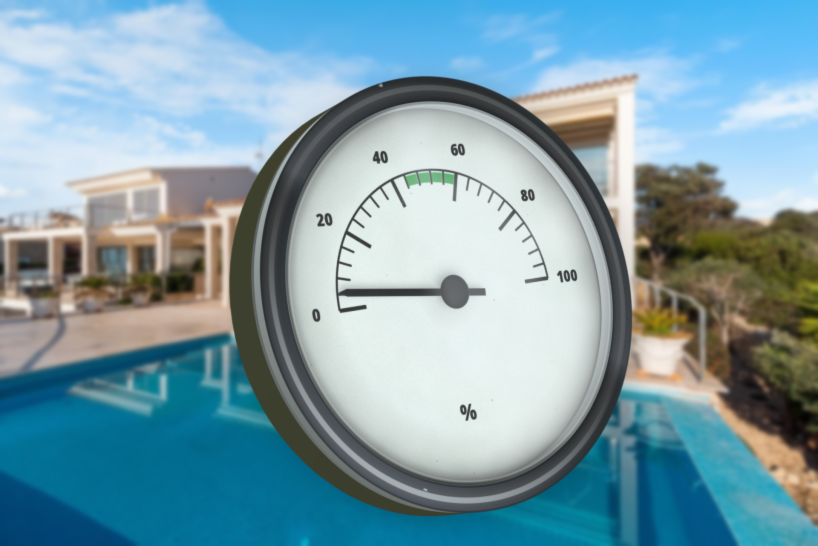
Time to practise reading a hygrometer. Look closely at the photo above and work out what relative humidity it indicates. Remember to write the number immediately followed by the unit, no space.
4%
